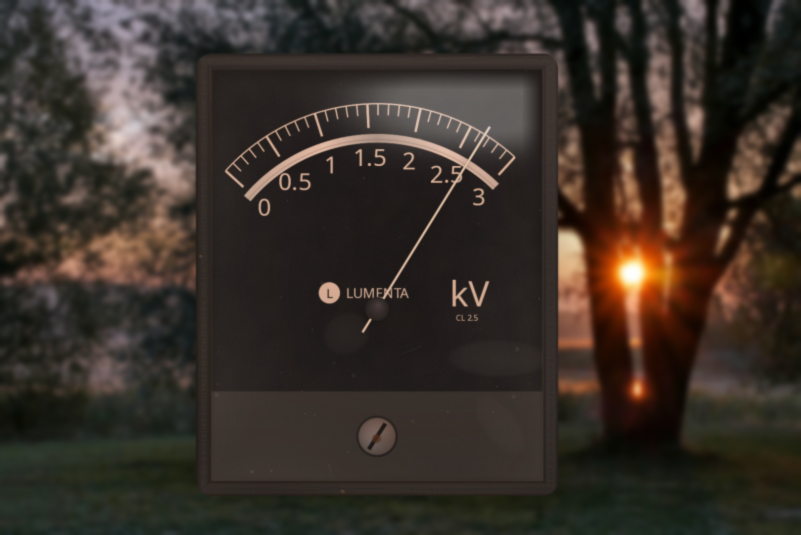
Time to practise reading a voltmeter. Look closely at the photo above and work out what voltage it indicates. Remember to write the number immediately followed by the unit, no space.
2.65kV
